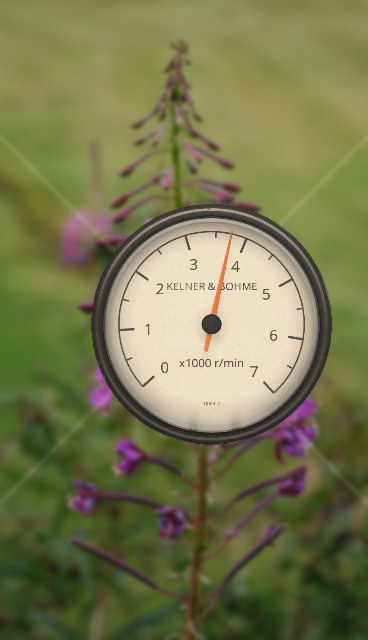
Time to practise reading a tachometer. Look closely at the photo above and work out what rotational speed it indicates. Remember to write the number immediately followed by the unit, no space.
3750rpm
